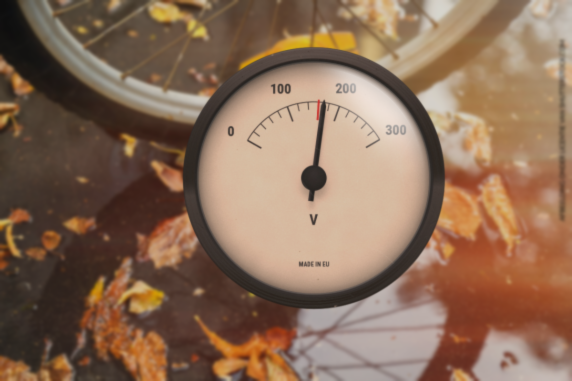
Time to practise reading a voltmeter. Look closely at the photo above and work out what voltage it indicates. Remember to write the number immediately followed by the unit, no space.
170V
